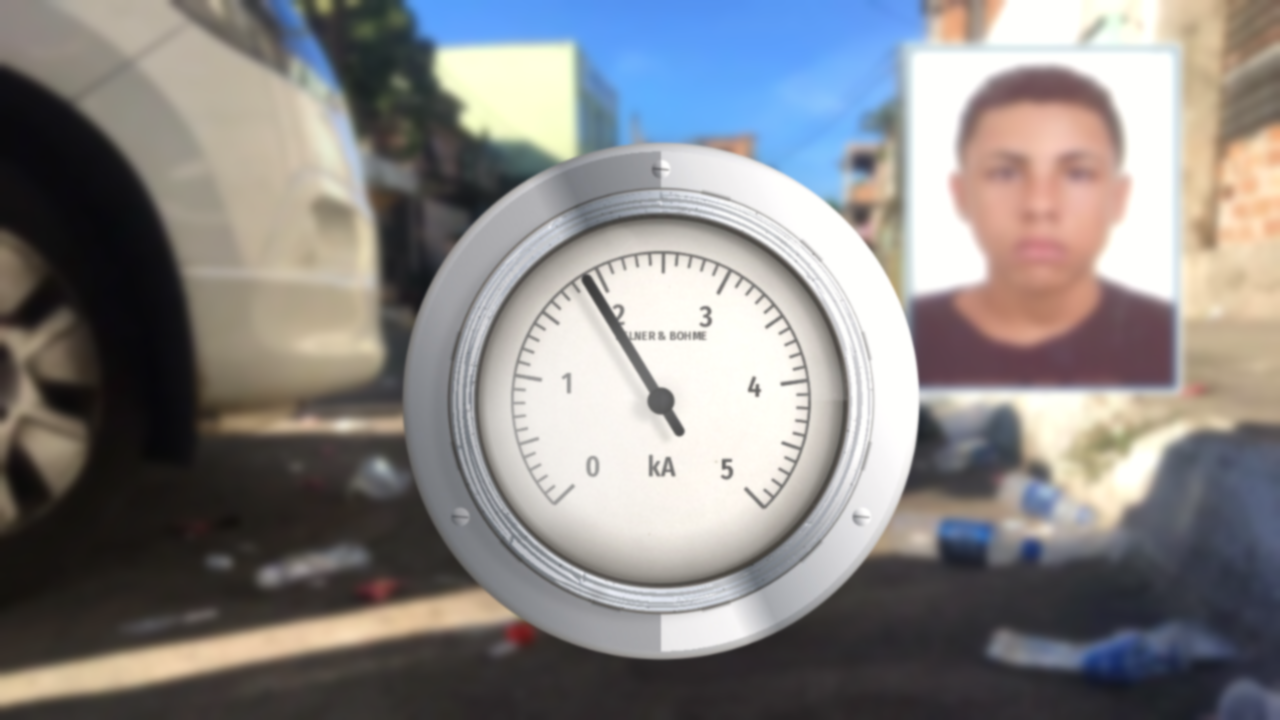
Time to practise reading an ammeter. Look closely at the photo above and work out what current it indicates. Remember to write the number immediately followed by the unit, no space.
1.9kA
